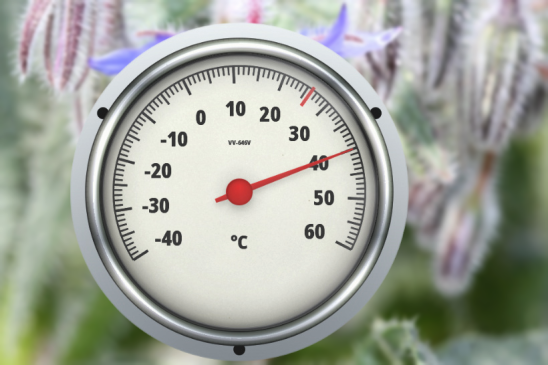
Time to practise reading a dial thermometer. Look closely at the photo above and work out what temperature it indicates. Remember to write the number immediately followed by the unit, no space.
40°C
